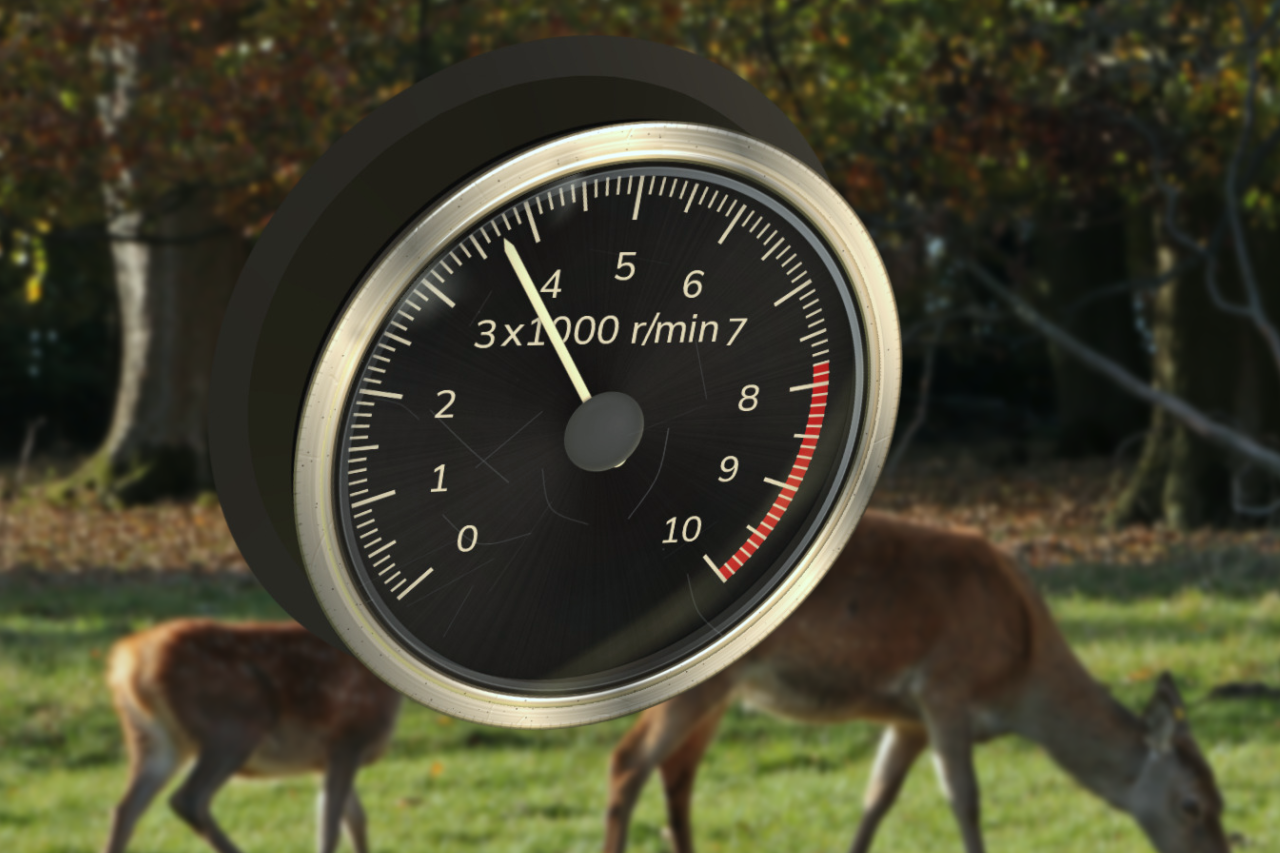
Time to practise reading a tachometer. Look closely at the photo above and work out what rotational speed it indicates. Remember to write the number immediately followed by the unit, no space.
3700rpm
